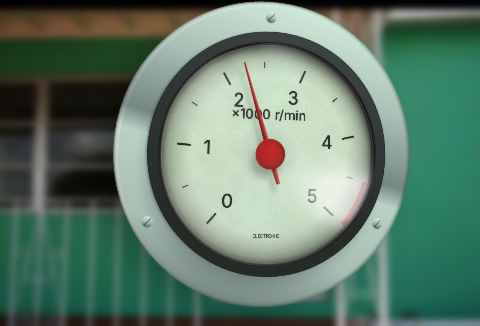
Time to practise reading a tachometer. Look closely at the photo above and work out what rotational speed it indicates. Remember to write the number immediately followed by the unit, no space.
2250rpm
